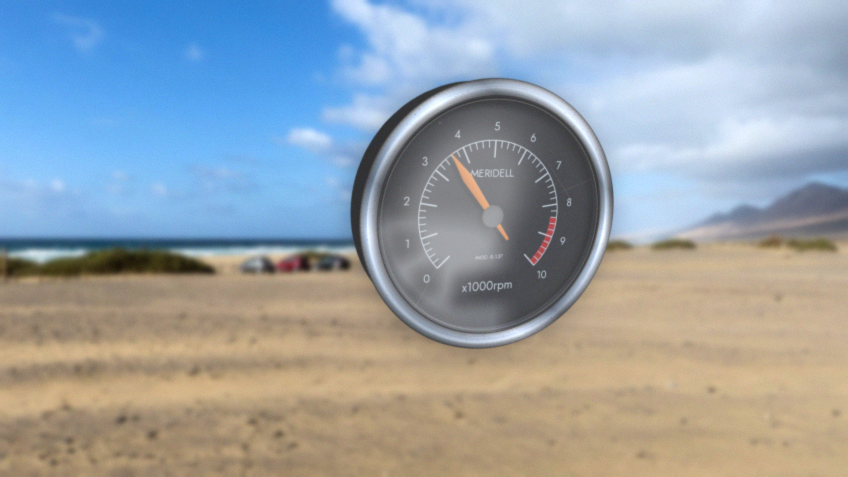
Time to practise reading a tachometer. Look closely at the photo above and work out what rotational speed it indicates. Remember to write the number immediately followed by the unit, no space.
3600rpm
